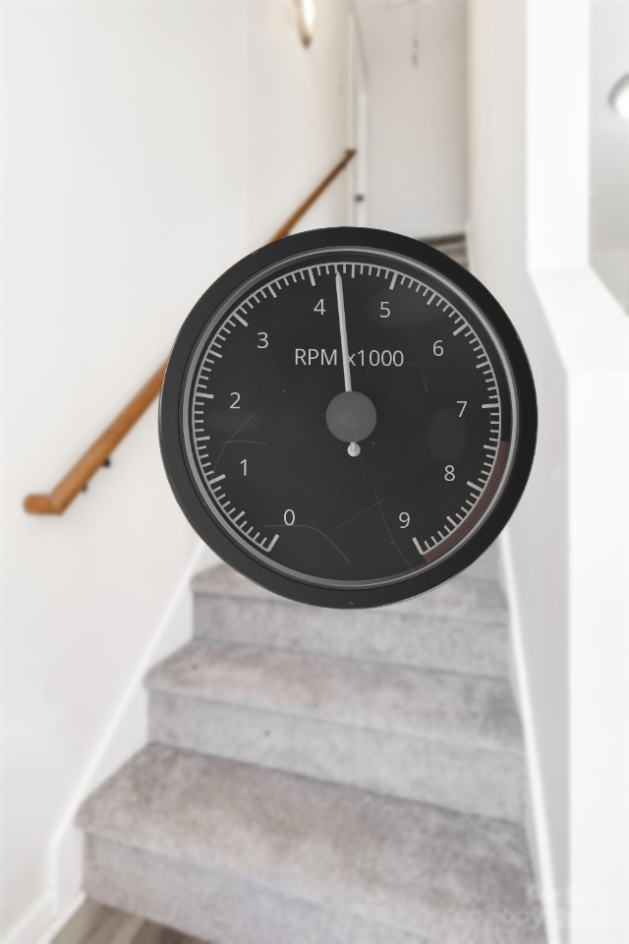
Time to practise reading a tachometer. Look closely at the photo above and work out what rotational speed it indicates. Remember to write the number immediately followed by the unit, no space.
4300rpm
